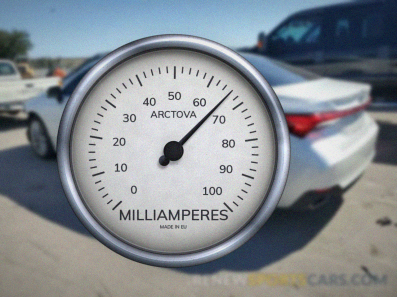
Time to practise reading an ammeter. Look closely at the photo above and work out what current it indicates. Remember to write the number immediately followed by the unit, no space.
66mA
